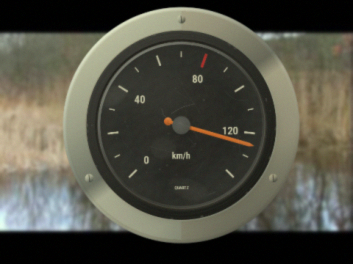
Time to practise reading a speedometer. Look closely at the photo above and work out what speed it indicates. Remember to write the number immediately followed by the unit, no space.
125km/h
